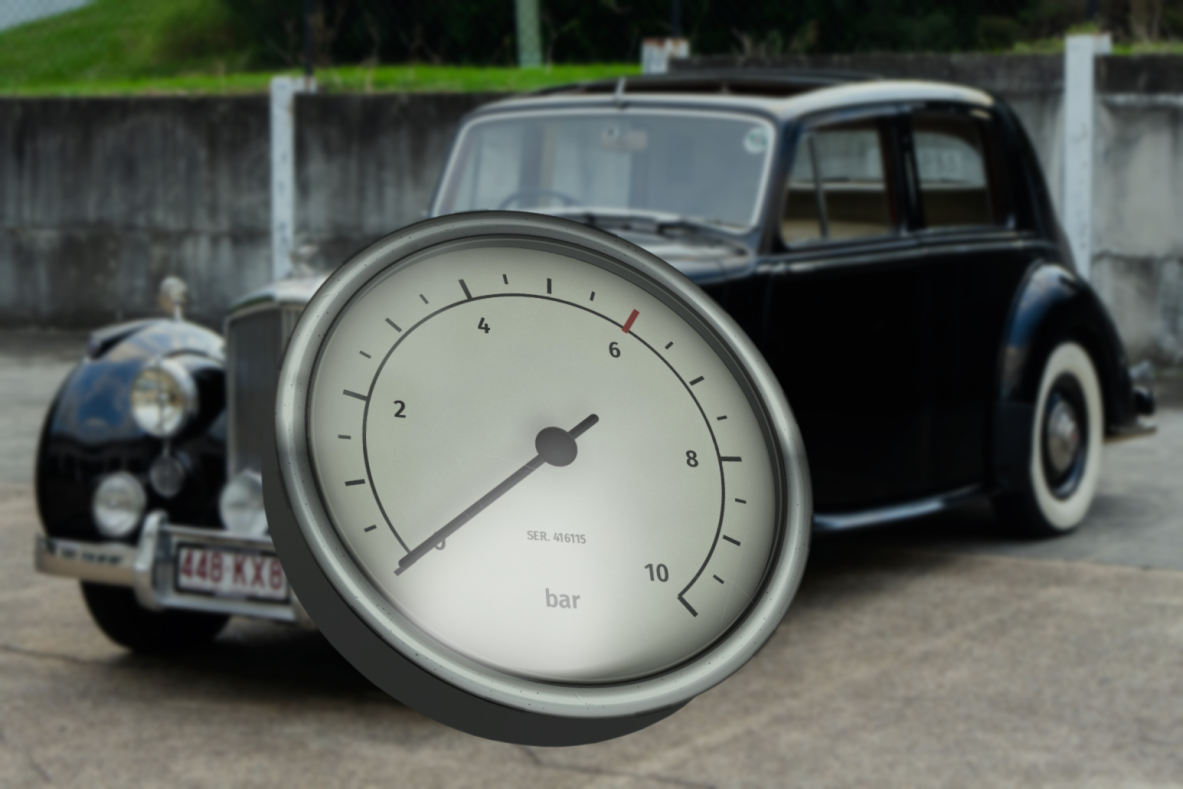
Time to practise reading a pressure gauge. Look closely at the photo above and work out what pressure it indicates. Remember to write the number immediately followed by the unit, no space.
0bar
